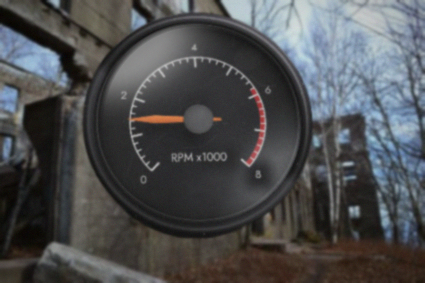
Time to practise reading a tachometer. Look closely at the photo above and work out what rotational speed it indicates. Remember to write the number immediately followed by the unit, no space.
1400rpm
